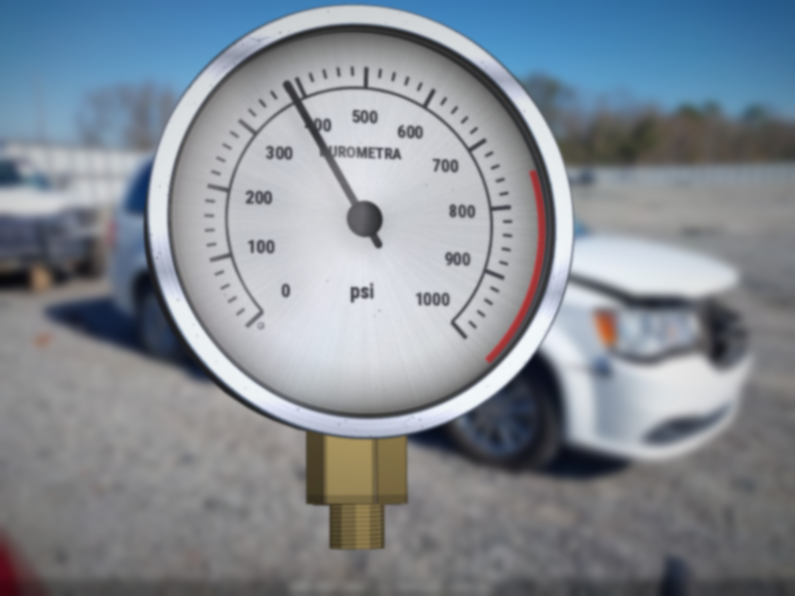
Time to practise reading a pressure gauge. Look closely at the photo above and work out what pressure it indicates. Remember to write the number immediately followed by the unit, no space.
380psi
